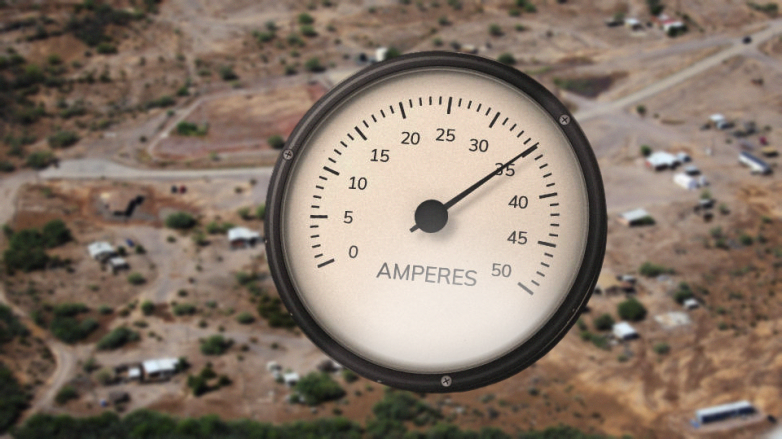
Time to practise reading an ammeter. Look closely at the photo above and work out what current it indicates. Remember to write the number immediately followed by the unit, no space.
35A
